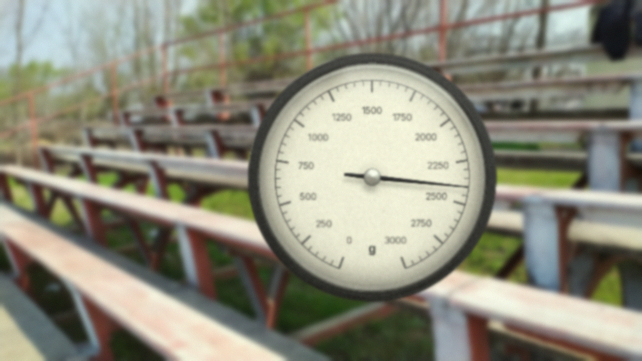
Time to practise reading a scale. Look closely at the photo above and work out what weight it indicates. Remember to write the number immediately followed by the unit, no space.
2400g
